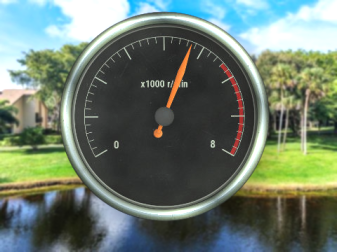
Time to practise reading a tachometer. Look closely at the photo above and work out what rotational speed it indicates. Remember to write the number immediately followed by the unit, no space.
4700rpm
